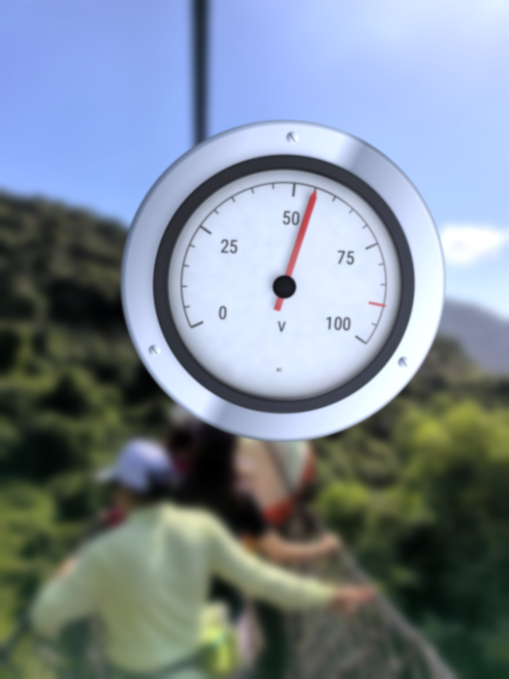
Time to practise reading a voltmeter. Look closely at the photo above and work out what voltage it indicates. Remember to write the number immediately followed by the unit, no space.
55V
